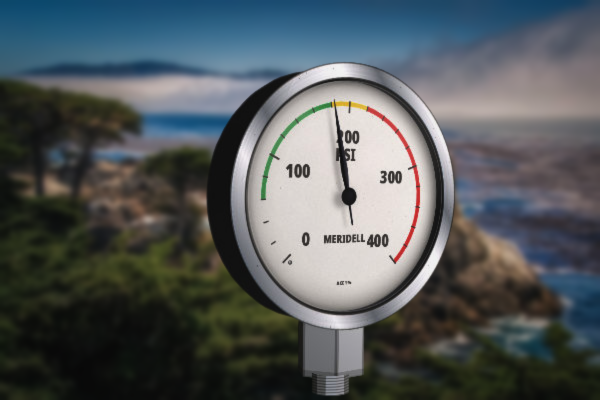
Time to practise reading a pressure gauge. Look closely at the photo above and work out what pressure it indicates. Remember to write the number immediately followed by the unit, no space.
180psi
